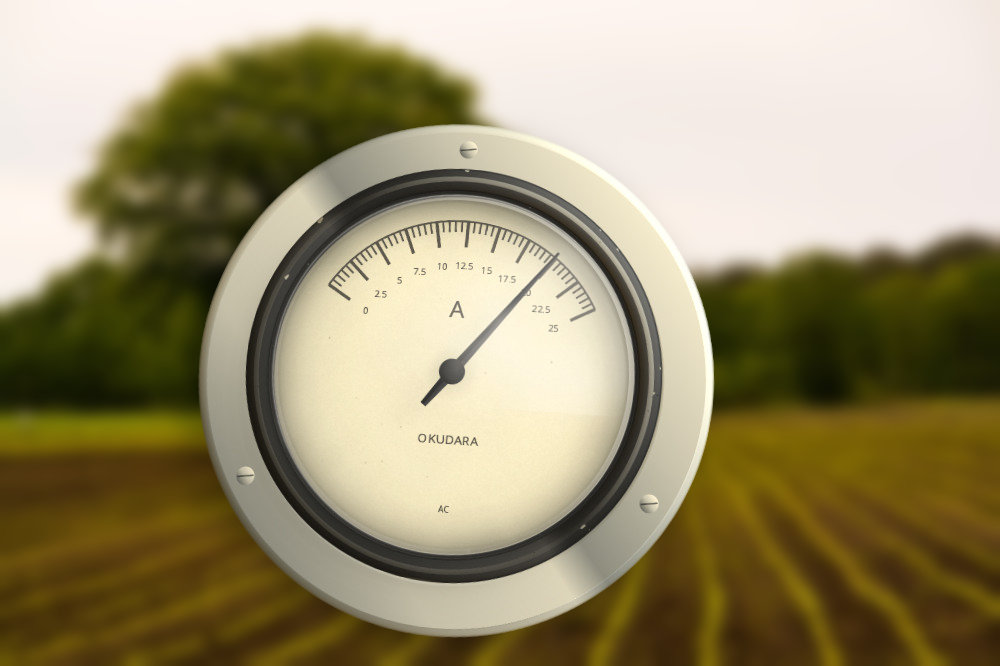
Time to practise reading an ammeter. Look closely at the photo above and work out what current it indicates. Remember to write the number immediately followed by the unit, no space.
20A
